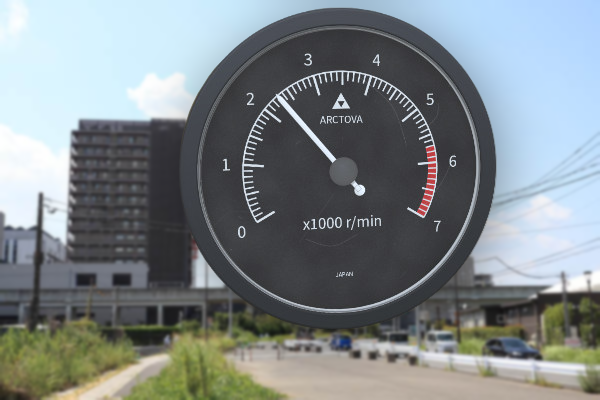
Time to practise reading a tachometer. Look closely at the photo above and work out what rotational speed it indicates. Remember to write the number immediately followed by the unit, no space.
2300rpm
